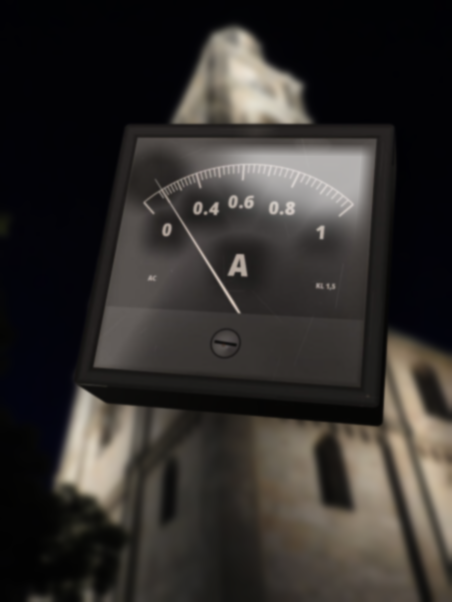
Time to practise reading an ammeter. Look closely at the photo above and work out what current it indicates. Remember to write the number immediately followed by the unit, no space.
0.2A
